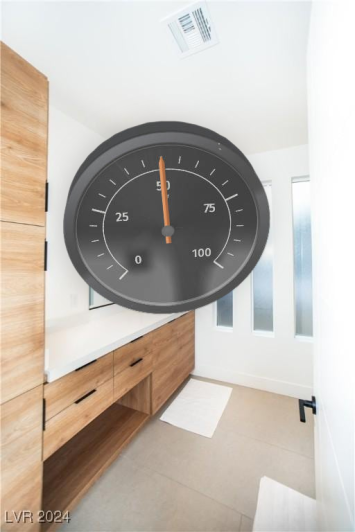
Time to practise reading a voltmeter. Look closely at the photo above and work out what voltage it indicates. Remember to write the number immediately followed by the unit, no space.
50V
